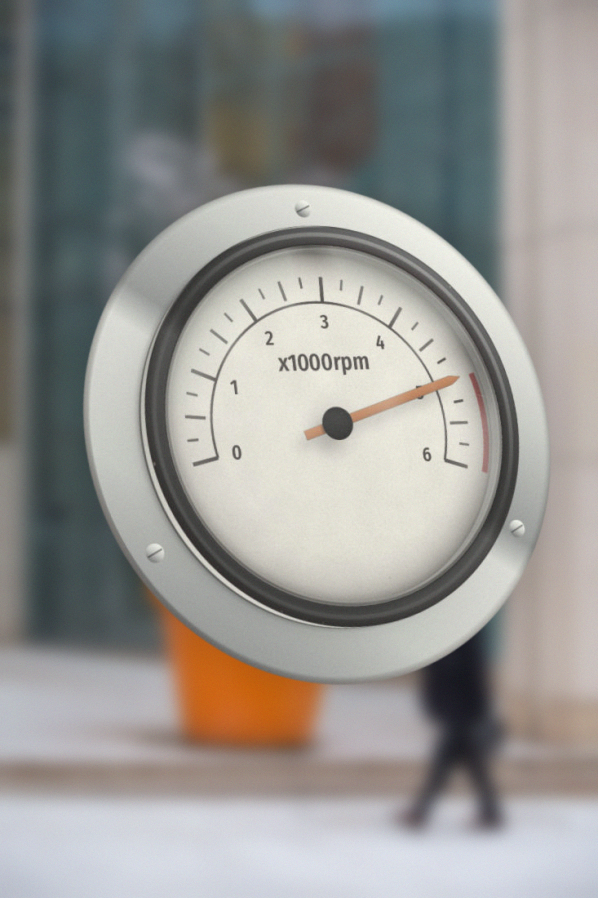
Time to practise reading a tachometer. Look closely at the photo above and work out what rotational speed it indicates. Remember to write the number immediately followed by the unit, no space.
5000rpm
